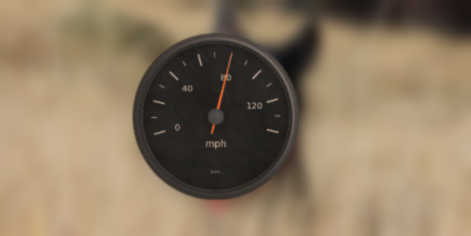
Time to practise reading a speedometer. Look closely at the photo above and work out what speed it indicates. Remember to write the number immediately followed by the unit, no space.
80mph
